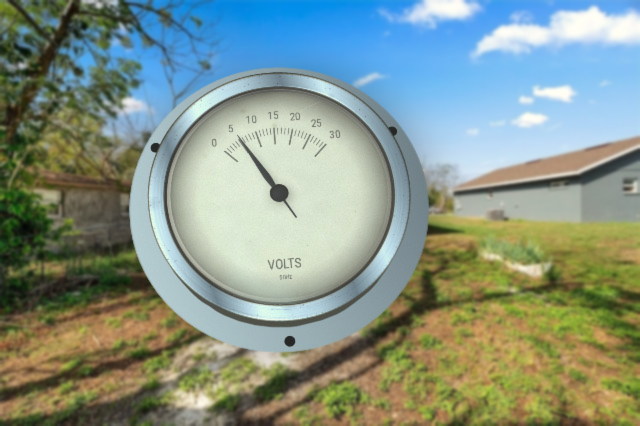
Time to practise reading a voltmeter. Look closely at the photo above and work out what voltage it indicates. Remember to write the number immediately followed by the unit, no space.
5V
